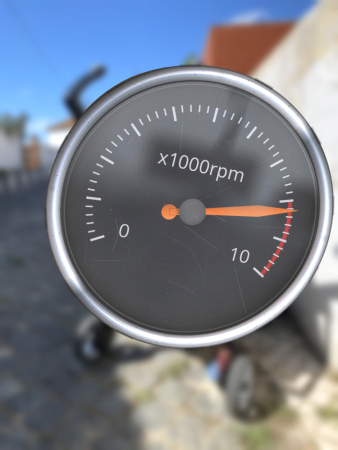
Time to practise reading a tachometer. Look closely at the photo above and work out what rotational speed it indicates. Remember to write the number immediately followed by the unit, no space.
8200rpm
